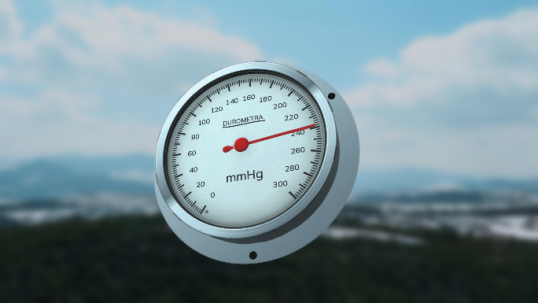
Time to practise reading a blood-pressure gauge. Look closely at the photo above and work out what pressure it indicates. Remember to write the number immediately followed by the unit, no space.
240mmHg
